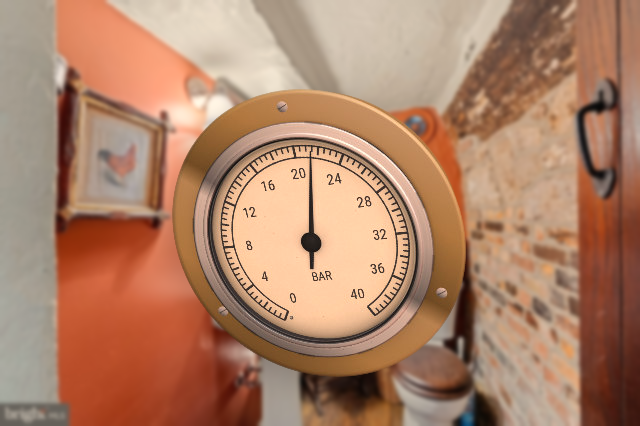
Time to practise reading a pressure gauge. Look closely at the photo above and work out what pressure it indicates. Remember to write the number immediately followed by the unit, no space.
21.5bar
